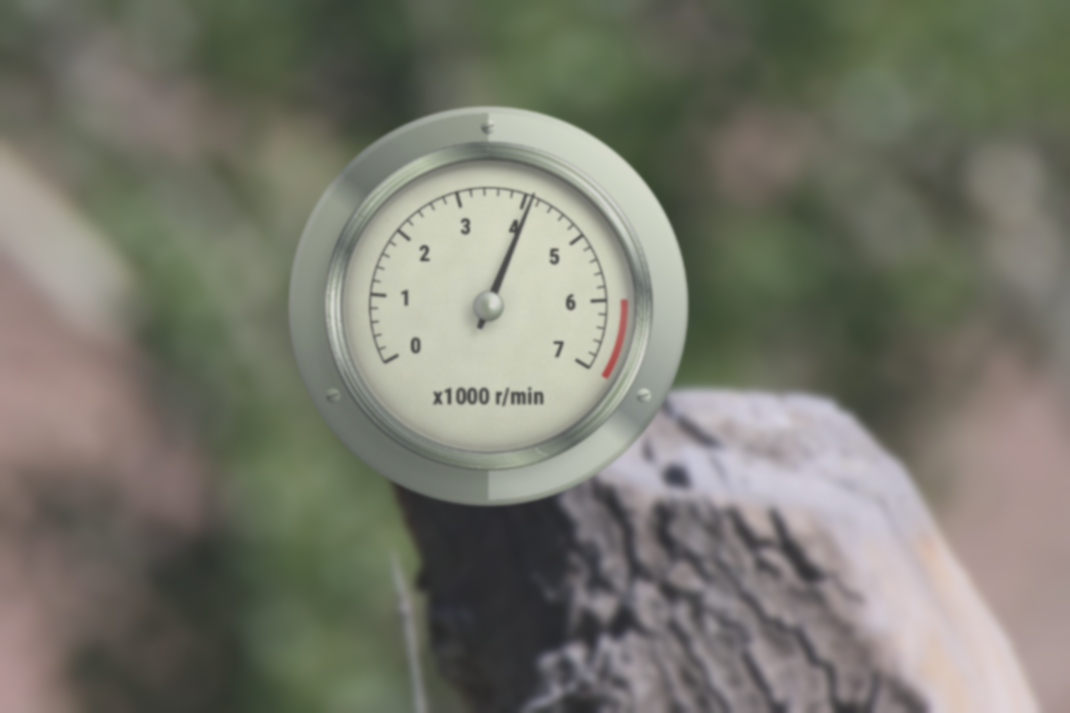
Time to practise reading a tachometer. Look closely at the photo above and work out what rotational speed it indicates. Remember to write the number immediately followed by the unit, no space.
4100rpm
